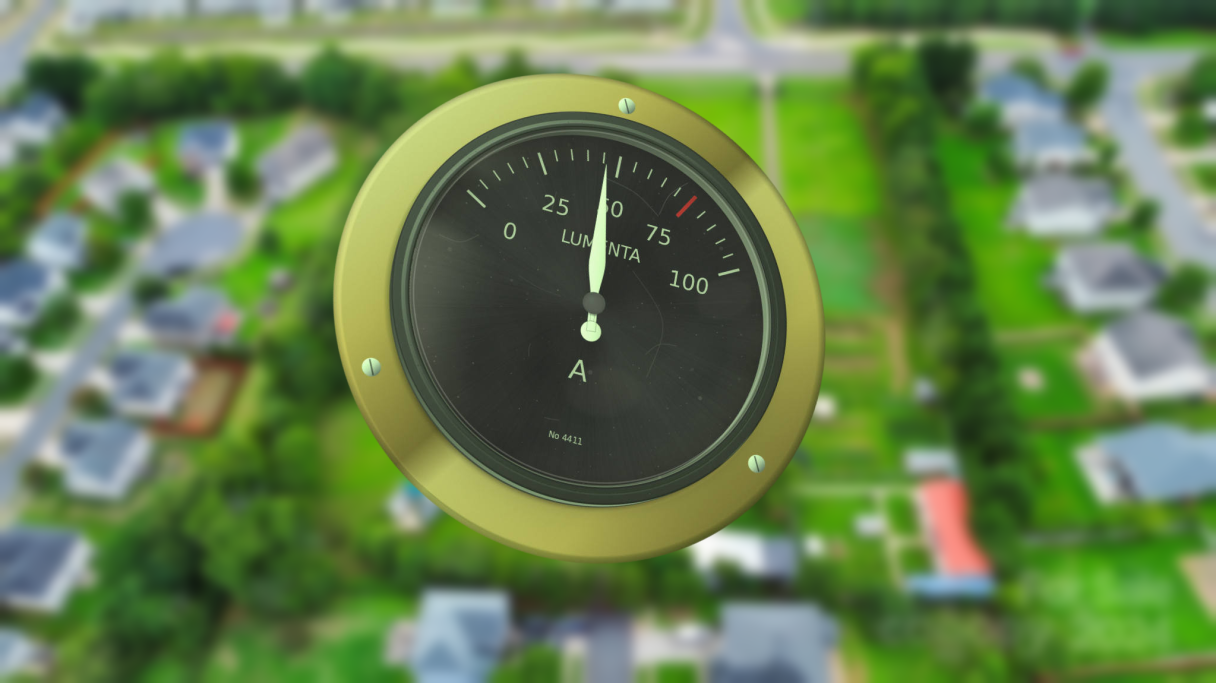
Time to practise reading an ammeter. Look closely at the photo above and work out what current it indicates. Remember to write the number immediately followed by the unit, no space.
45A
